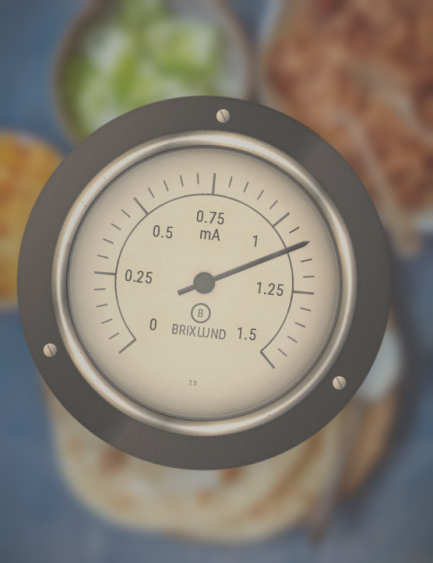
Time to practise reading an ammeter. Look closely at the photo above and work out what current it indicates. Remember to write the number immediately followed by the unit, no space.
1.1mA
